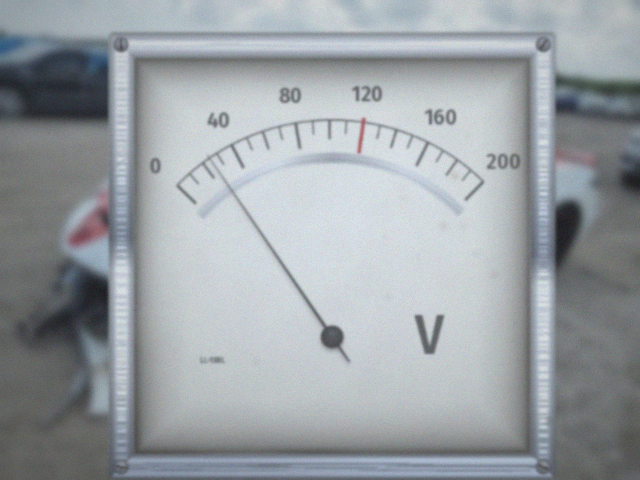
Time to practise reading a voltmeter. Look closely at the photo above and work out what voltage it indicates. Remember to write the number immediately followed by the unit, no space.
25V
